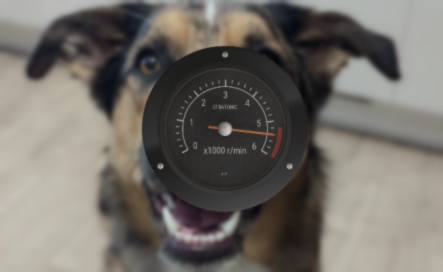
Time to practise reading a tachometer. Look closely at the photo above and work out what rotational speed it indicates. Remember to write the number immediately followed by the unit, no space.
5400rpm
